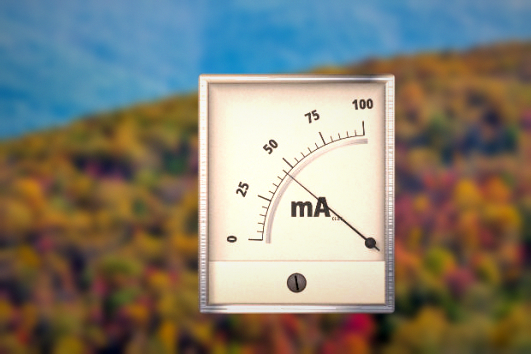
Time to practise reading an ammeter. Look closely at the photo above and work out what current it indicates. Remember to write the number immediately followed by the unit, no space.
45mA
